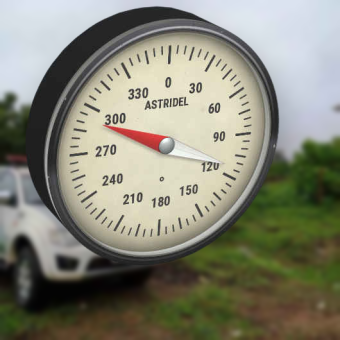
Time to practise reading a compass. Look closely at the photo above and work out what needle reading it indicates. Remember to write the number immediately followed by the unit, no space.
292.5°
